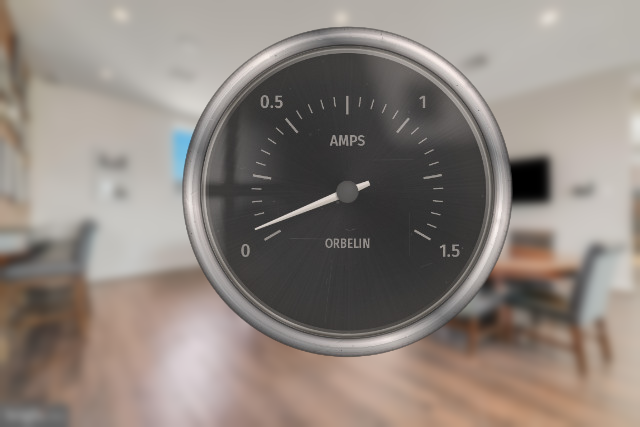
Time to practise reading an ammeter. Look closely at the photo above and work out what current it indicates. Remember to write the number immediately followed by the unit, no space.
0.05A
